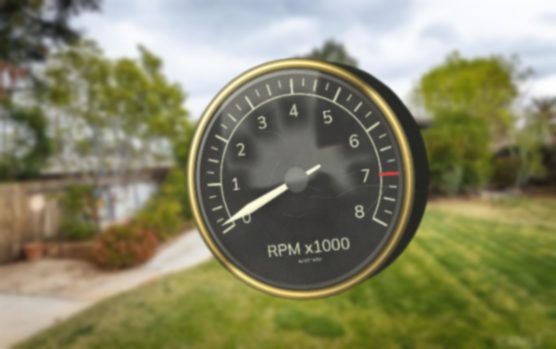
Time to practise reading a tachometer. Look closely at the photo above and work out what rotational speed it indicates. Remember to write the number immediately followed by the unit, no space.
125rpm
